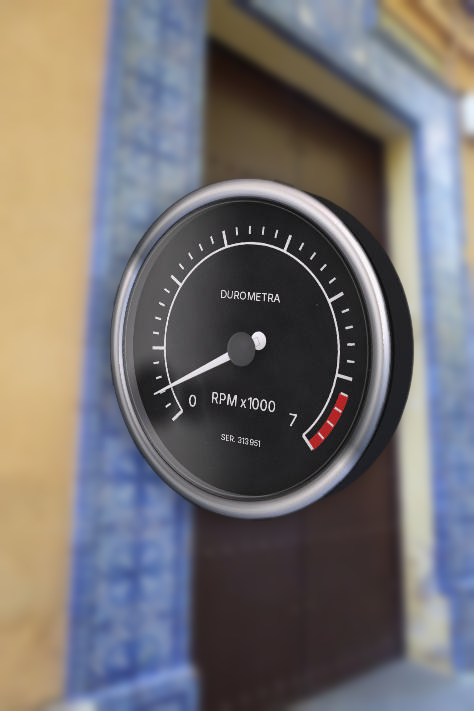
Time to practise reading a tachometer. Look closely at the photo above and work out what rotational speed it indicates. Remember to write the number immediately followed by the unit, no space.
400rpm
